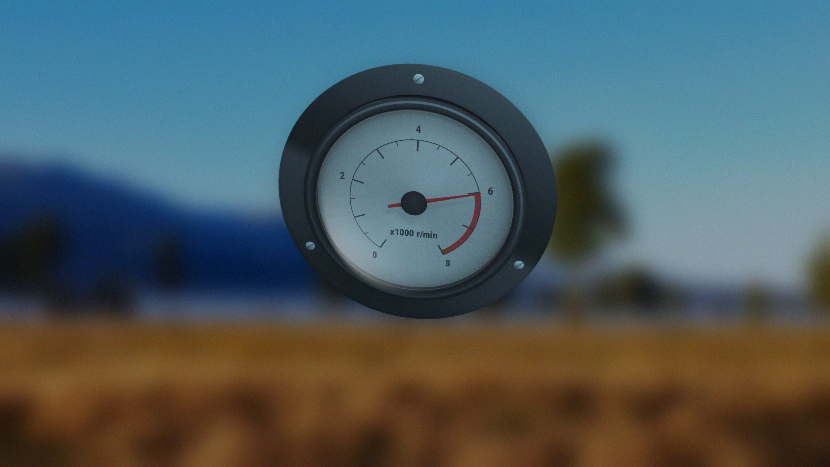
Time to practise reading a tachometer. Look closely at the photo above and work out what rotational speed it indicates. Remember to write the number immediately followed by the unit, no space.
6000rpm
